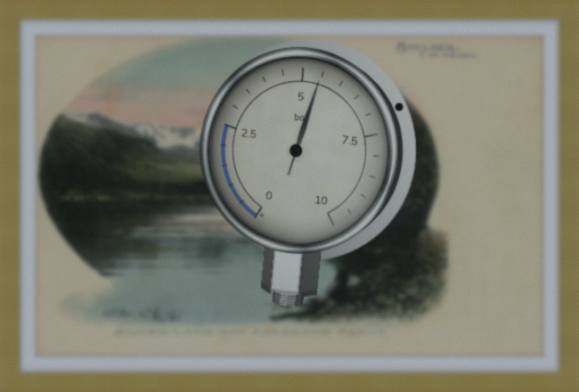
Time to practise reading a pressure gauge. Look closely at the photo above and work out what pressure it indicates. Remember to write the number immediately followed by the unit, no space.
5.5bar
